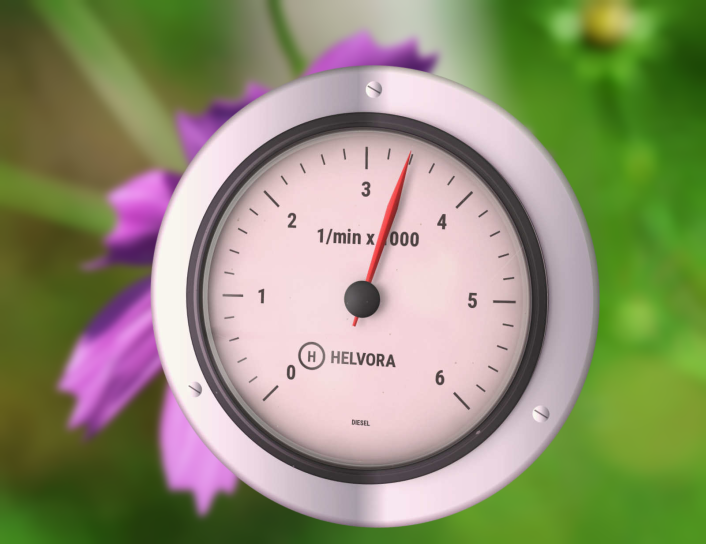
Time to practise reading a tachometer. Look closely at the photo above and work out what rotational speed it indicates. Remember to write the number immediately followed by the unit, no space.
3400rpm
